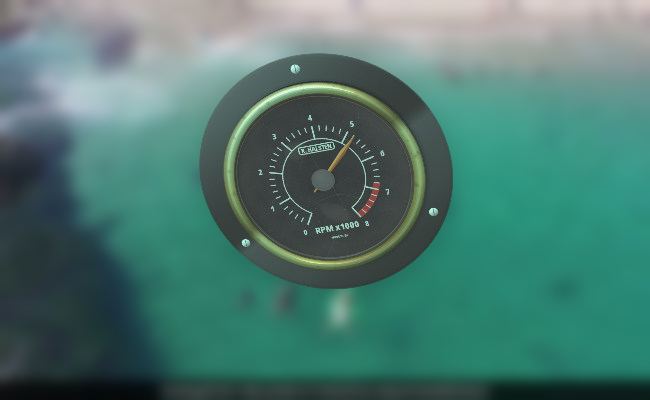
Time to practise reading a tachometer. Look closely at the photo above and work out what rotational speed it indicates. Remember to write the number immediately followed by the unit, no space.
5200rpm
